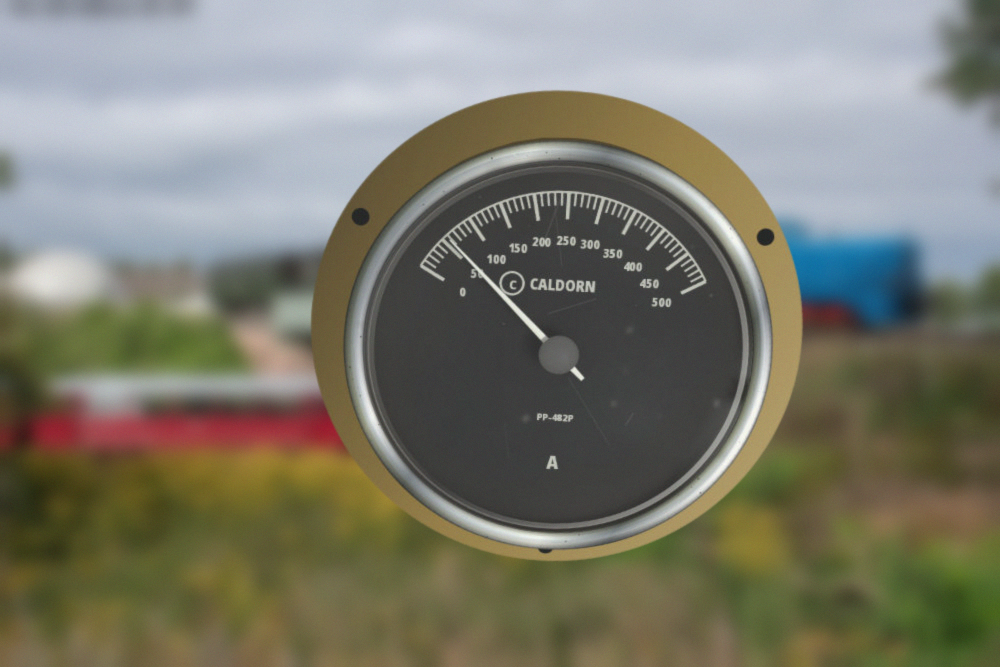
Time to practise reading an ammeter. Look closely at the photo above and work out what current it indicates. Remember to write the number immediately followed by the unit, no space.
60A
